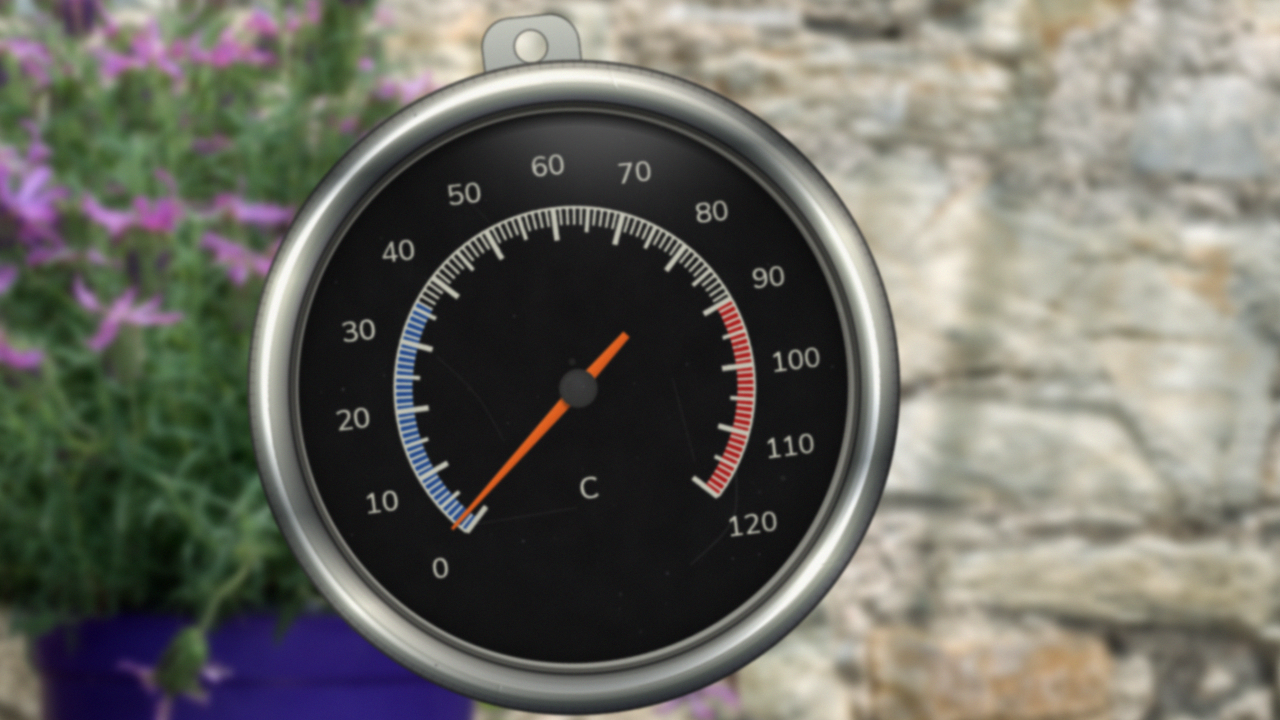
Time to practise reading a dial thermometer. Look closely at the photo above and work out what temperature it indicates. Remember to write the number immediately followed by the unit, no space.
2°C
